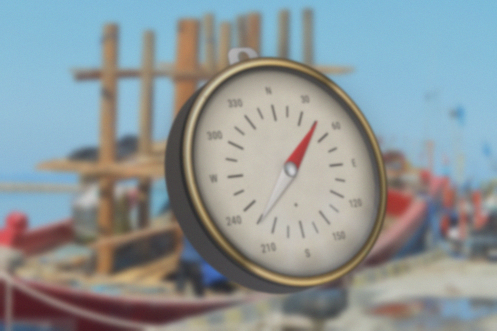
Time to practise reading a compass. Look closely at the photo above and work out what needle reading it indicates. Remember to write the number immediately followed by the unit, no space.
45°
